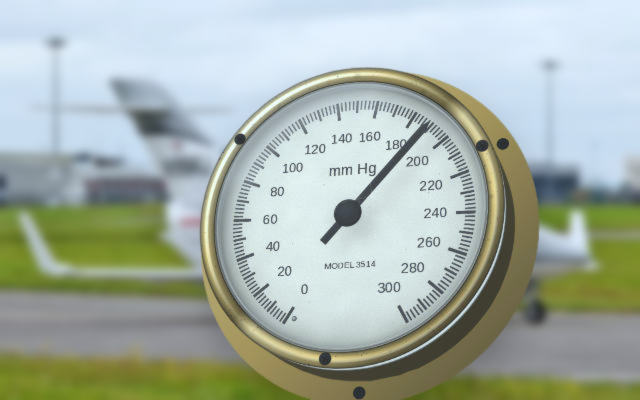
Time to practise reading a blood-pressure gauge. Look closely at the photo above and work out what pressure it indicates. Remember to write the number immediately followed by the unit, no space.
190mmHg
